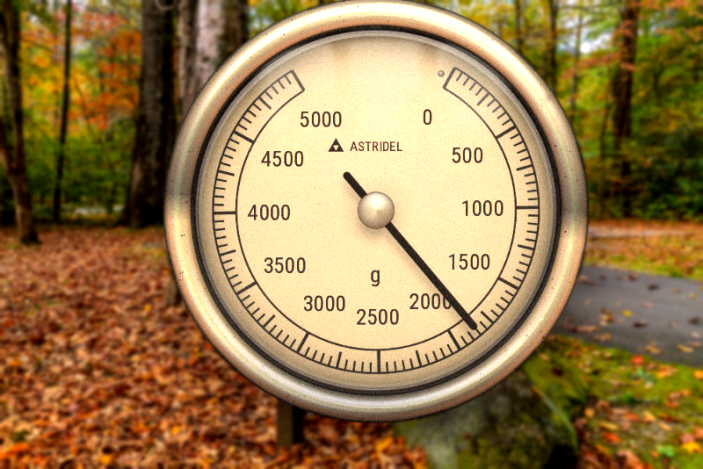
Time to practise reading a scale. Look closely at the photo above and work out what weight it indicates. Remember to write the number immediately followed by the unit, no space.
1850g
